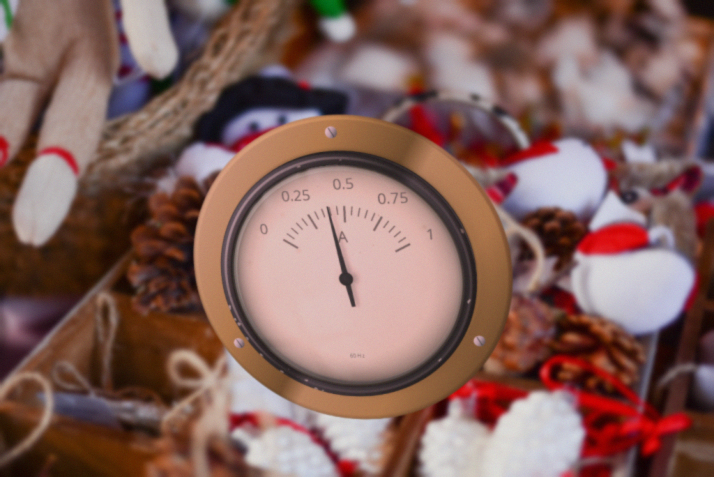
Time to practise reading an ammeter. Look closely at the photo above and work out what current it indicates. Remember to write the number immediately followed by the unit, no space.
0.4A
